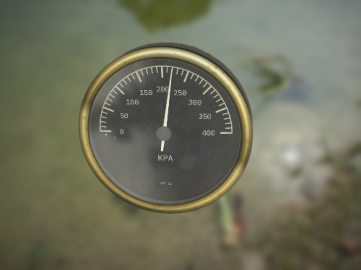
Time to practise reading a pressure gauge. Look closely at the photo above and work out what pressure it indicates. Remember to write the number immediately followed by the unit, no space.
220kPa
